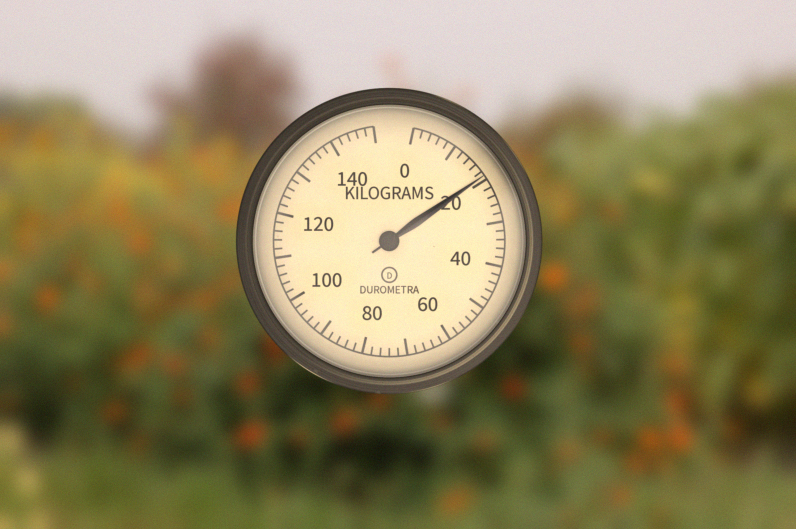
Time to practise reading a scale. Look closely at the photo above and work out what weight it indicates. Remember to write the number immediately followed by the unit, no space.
19kg
